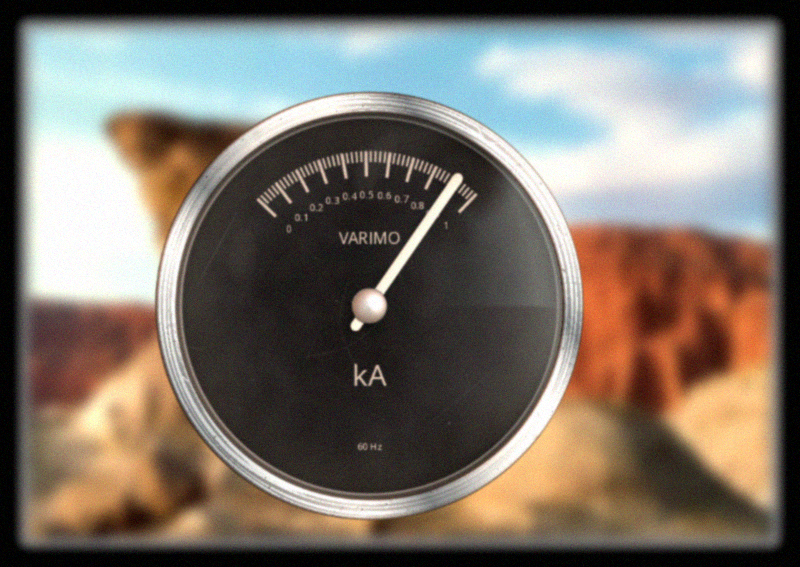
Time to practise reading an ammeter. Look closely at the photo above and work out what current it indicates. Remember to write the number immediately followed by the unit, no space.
0.9kA
